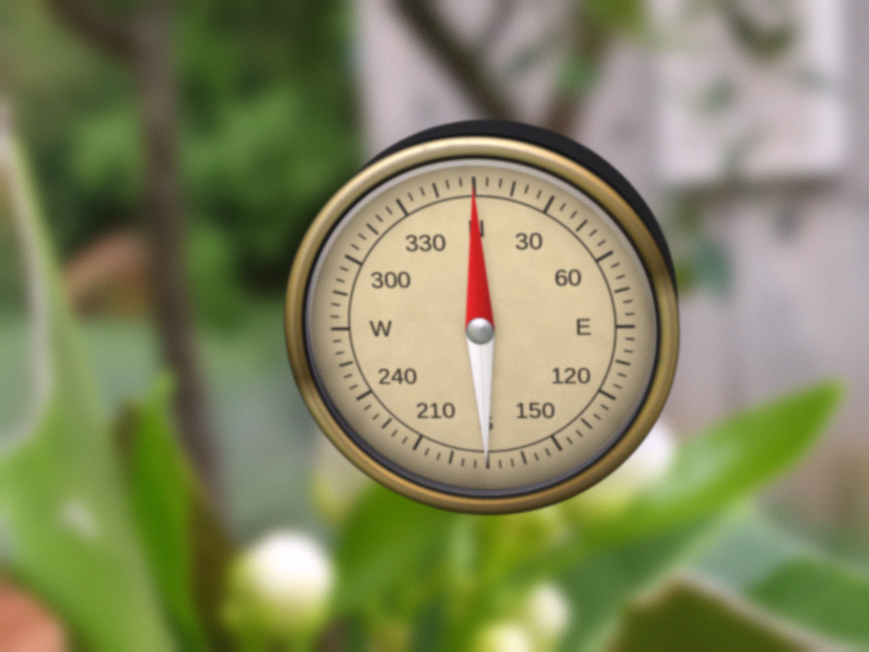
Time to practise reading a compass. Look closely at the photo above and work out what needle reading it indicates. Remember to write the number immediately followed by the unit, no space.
0°
